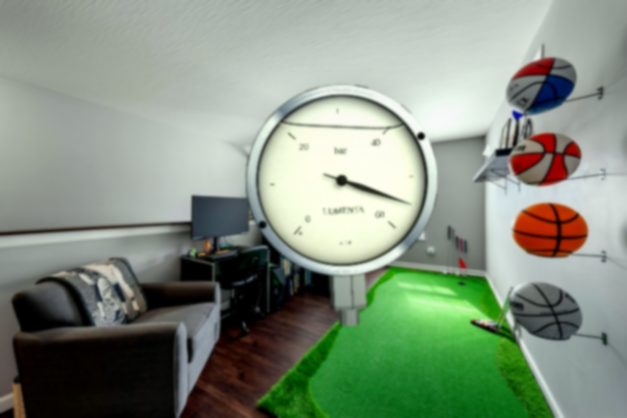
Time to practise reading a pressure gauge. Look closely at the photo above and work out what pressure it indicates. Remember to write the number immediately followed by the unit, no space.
55bar
